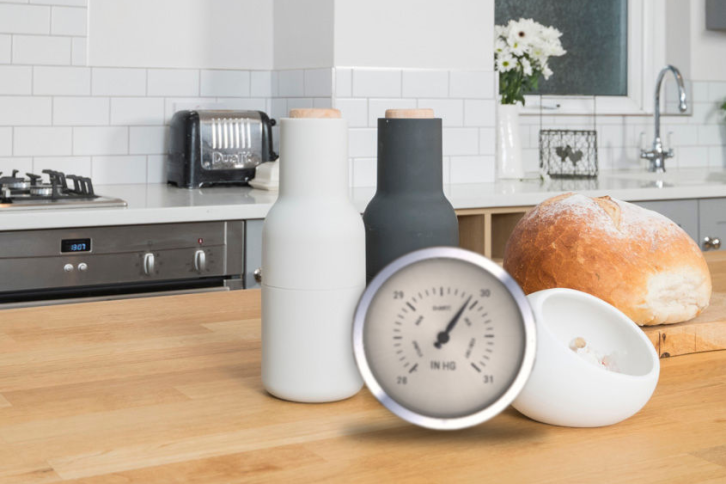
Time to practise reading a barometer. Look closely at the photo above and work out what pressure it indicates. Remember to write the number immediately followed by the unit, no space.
29.9inHg
